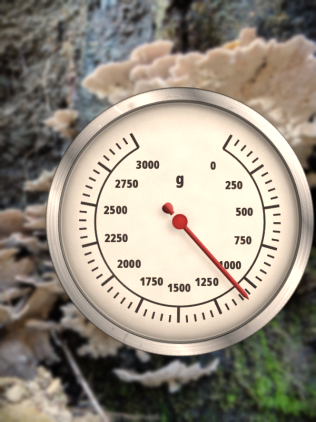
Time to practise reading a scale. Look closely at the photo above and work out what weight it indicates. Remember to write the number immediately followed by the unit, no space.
1075g
